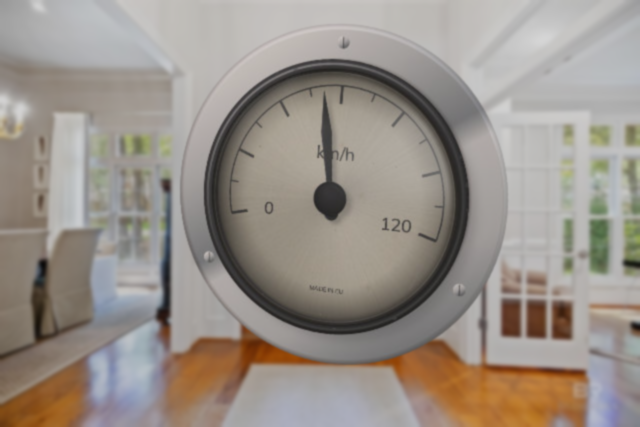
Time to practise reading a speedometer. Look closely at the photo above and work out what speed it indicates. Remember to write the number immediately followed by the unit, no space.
55km/h
